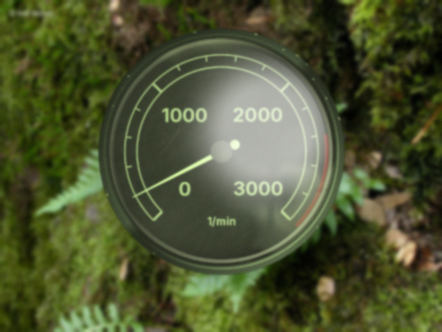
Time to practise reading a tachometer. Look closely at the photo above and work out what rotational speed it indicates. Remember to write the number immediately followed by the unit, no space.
200rpm
